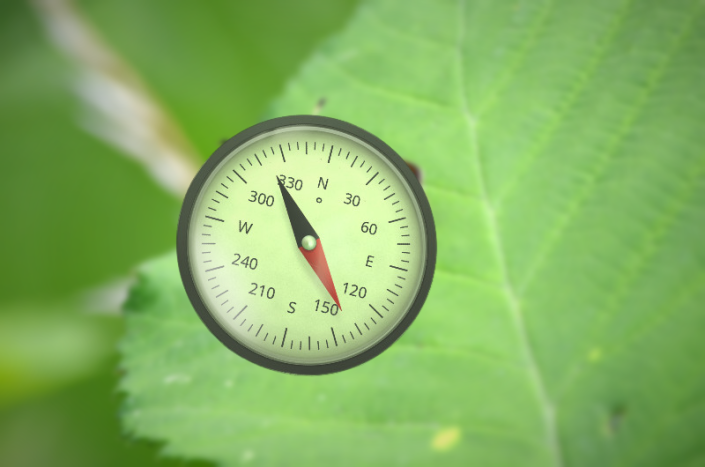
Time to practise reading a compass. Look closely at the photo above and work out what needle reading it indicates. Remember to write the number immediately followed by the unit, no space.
140°
